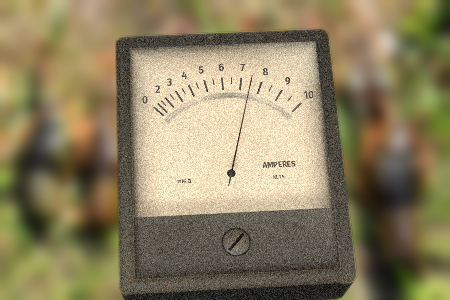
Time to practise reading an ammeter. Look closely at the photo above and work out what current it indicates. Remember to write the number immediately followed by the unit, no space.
7.5A
